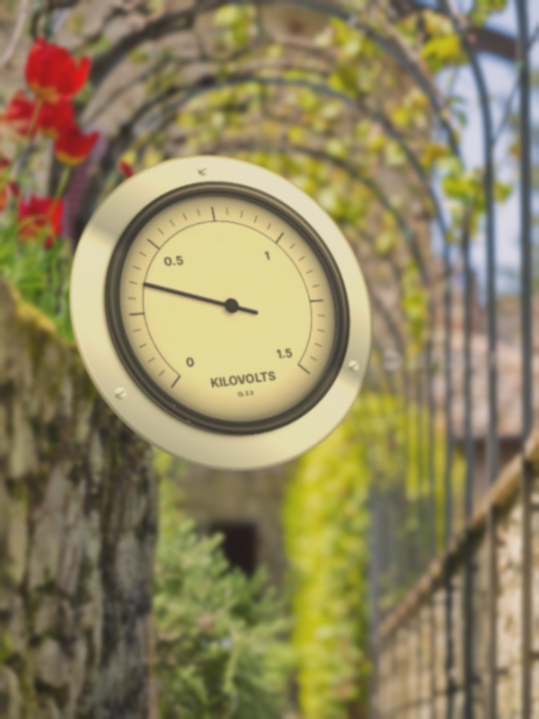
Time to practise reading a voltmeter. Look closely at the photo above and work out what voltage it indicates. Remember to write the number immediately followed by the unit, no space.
0.35kV
